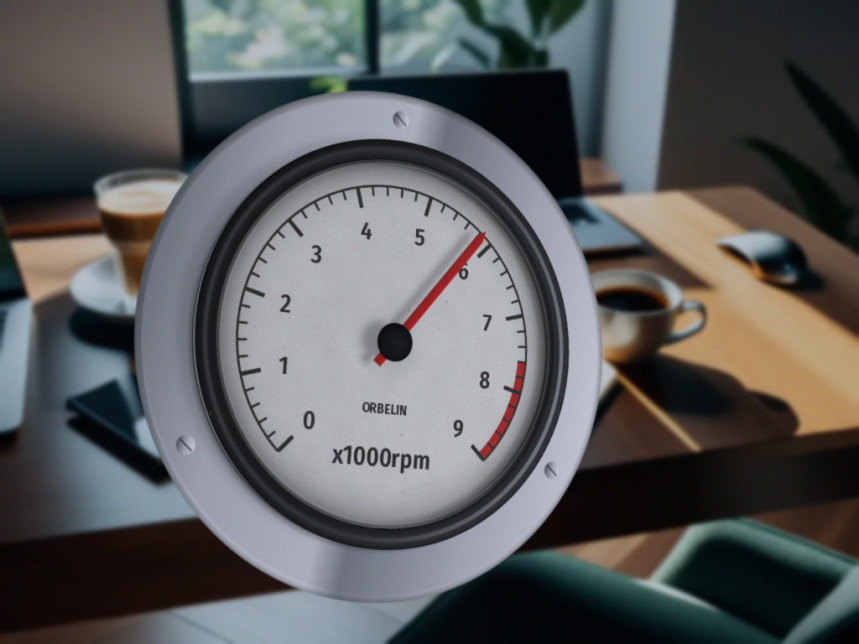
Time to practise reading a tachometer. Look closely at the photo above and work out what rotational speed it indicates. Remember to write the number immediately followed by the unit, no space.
5800rpm
